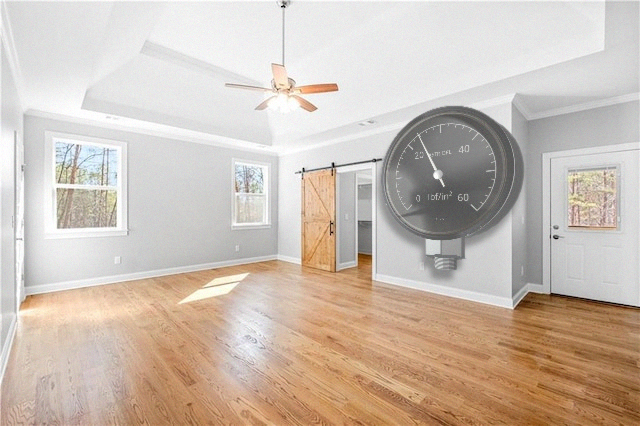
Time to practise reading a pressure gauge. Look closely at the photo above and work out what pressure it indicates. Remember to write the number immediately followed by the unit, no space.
24psi
